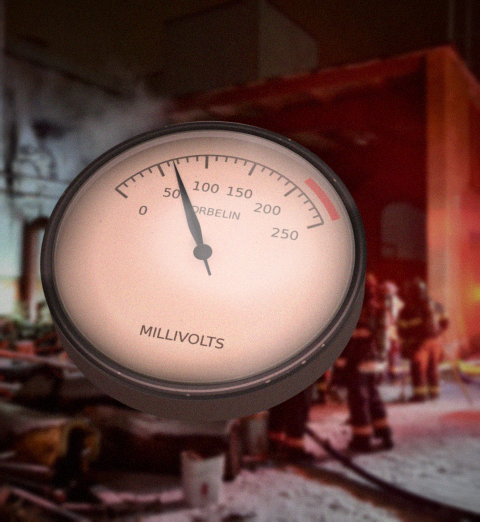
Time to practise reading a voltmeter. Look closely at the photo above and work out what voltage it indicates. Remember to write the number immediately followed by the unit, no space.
65mV
